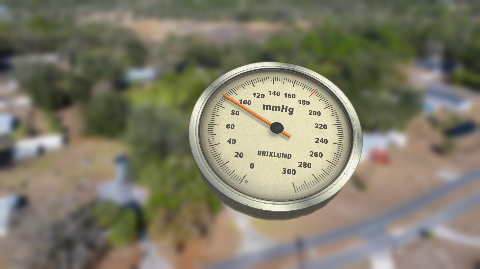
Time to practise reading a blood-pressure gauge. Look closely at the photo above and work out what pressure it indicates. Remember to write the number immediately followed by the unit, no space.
90mmHg
